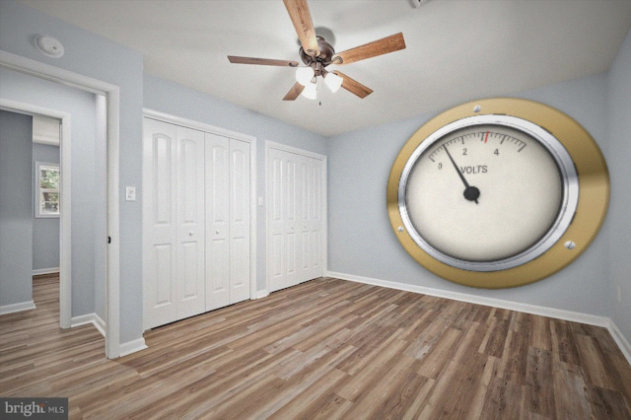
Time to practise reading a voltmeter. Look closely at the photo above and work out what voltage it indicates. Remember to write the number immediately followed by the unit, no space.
1V
